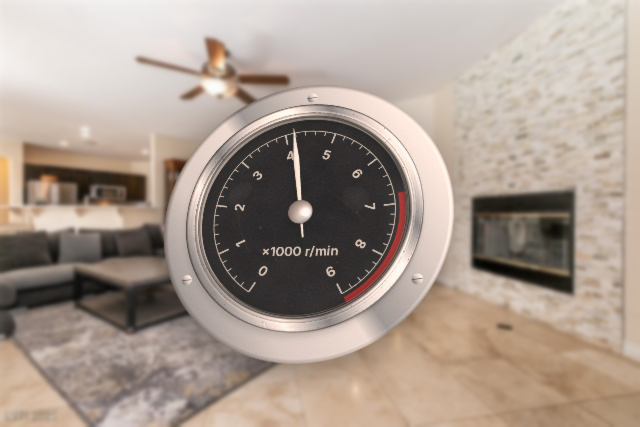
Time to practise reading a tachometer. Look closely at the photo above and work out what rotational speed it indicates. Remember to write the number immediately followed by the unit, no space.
4200rpm
